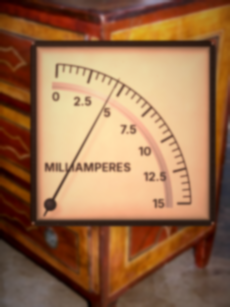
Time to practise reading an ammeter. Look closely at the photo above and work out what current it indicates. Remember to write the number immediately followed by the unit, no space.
4.5mA
